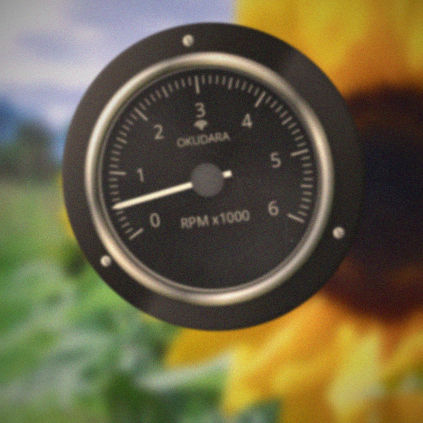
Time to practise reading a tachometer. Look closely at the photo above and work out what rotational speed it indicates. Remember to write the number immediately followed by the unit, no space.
500rpm
